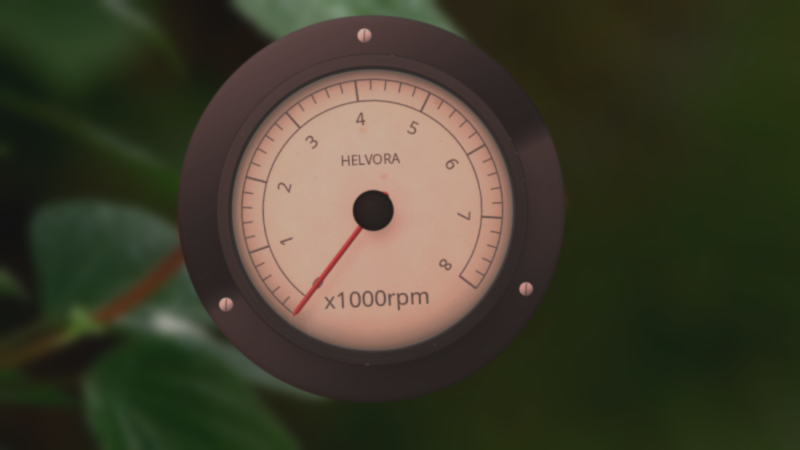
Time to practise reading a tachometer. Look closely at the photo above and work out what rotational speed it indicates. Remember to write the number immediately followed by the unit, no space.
0rpm
